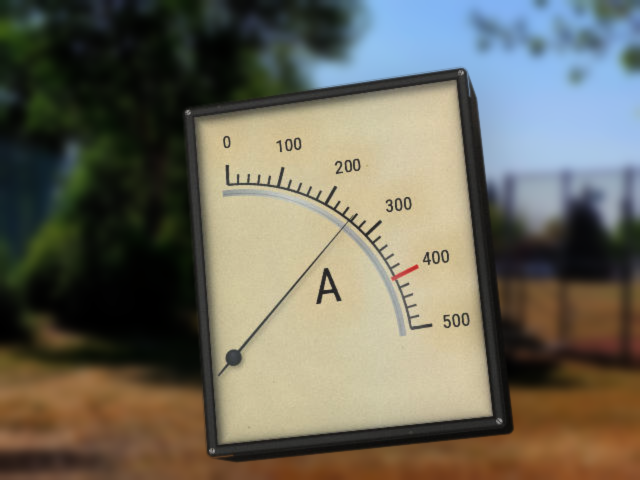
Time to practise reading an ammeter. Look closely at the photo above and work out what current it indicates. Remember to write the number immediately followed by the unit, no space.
260A
